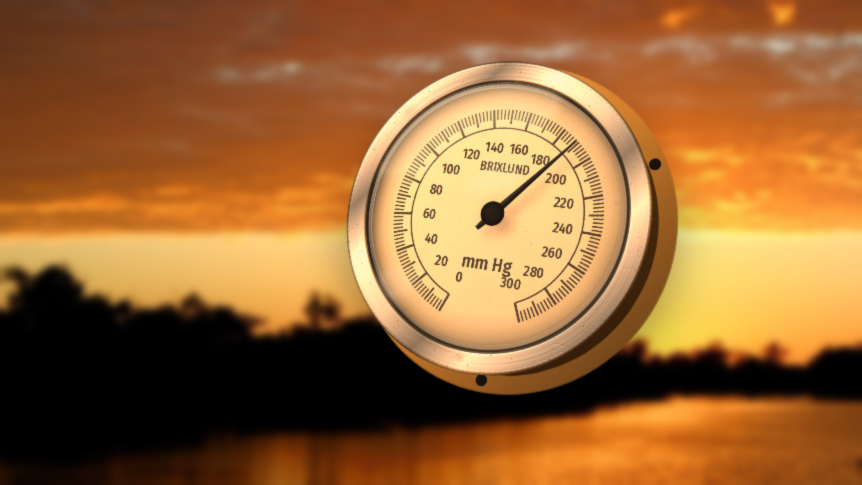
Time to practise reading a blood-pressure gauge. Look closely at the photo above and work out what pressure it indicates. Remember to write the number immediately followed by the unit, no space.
190mmHg
